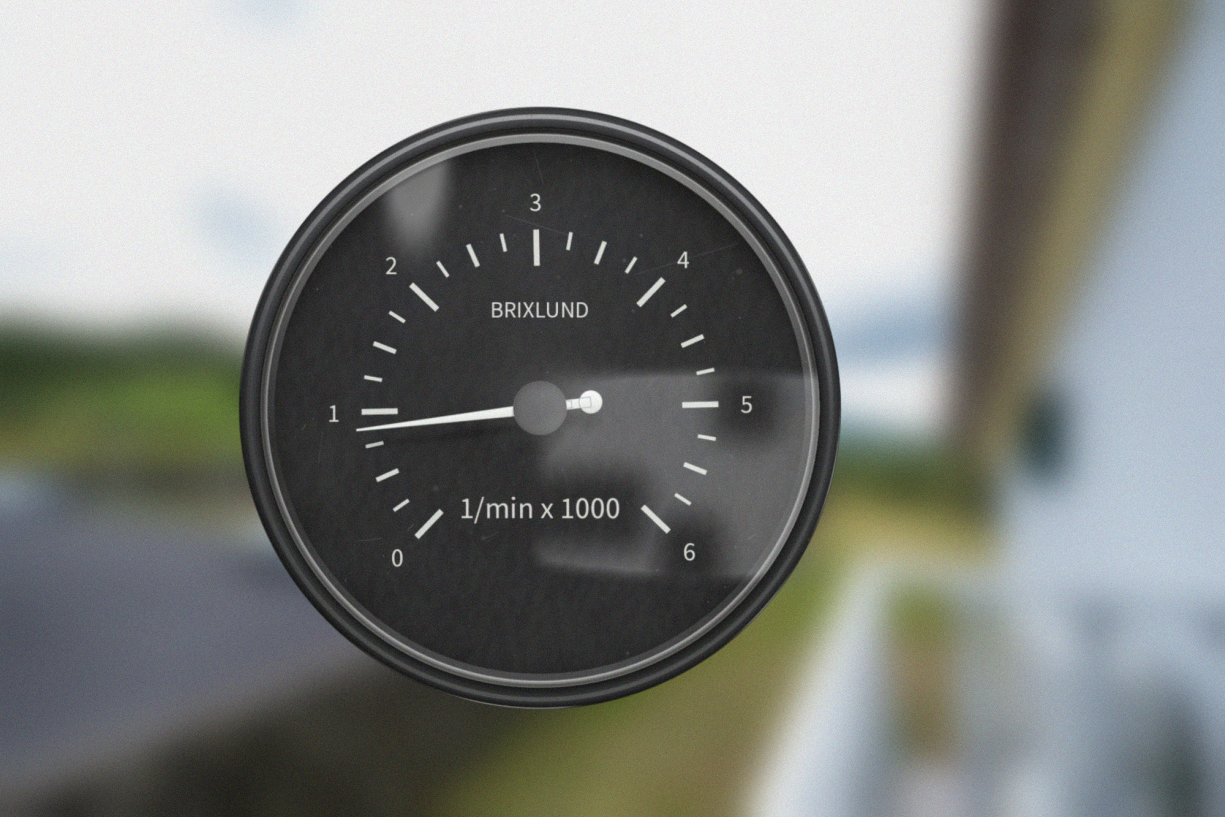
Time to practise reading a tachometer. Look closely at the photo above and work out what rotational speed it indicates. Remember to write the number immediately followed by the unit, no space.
875rpm
